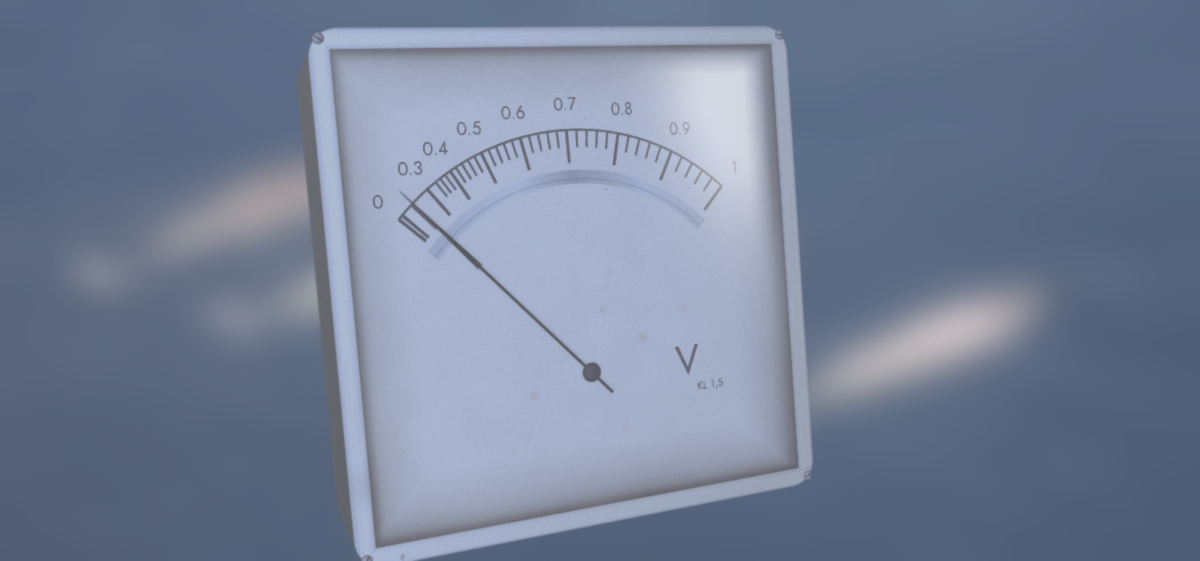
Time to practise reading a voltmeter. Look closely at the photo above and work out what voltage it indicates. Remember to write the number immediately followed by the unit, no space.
0.2V
